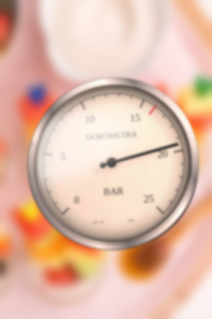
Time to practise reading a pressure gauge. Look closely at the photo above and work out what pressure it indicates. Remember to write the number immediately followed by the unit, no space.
19.5bar
